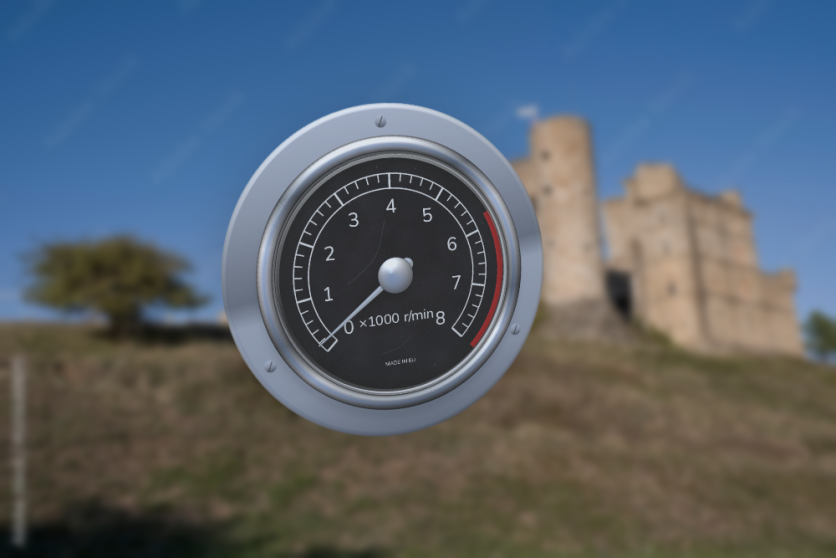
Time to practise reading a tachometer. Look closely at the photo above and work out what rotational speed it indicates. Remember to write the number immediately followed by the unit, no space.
200rpm
